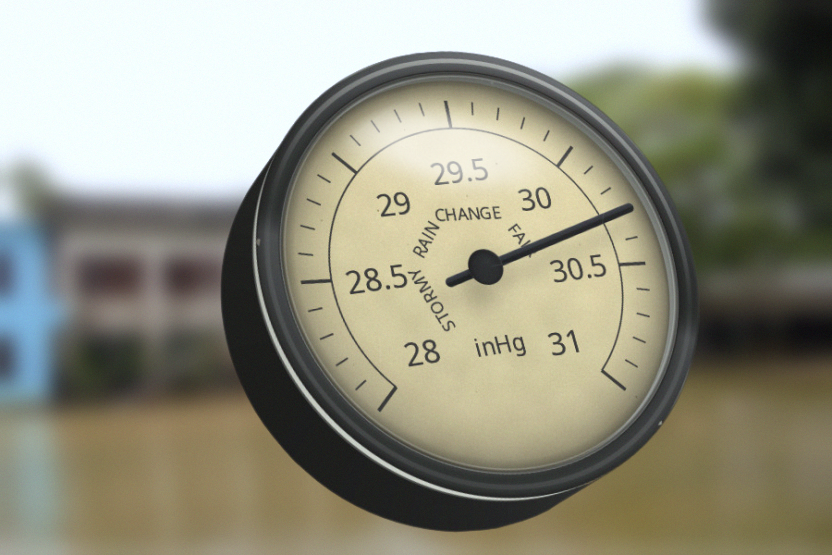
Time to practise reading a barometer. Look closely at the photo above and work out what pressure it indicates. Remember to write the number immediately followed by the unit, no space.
30.3inHg
